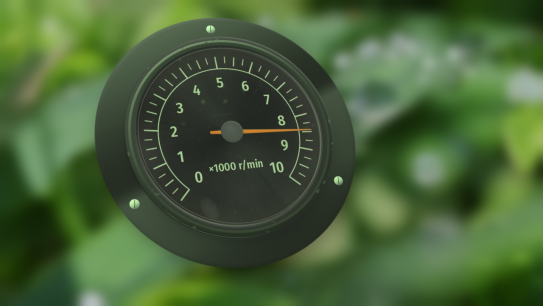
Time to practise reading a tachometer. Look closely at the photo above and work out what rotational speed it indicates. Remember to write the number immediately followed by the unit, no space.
8500rpm
